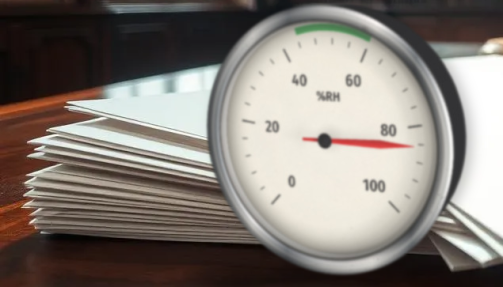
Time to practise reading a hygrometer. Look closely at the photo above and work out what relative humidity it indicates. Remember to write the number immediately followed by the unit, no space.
84%
